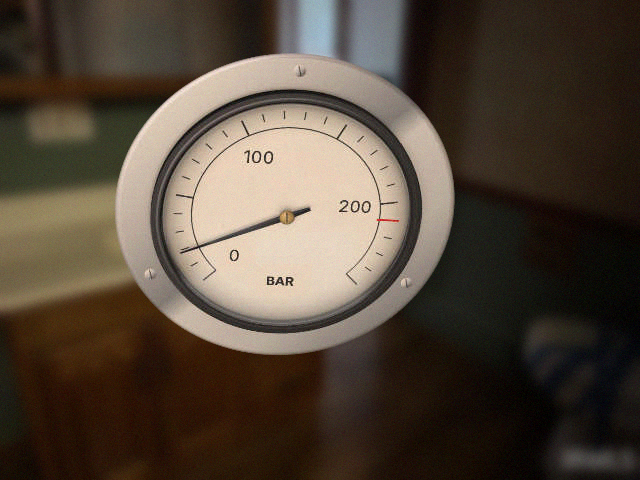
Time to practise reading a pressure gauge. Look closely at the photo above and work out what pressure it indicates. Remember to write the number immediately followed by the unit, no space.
20bar
